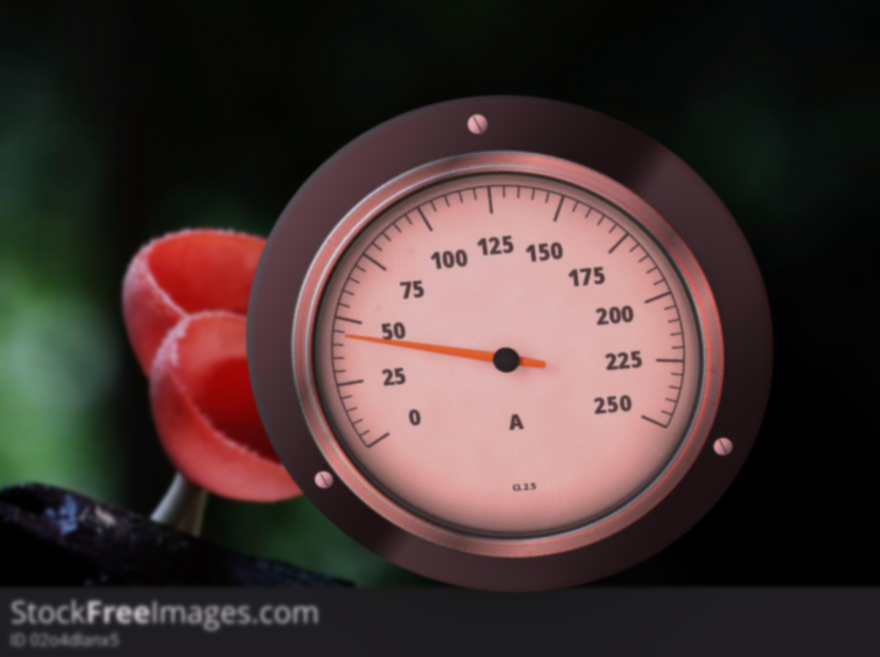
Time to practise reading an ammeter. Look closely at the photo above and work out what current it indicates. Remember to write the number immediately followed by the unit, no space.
45A
